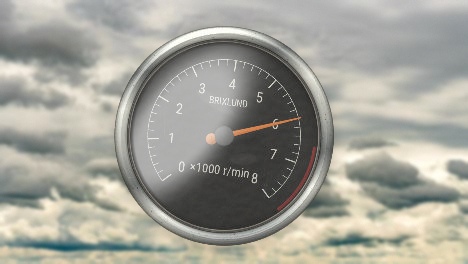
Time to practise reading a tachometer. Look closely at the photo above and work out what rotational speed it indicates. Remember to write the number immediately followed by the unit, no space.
6000rpm
